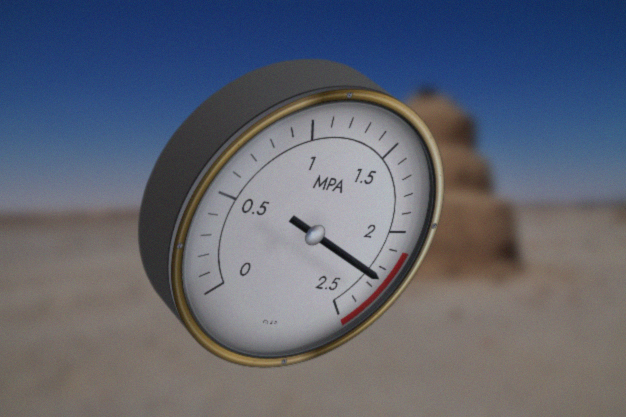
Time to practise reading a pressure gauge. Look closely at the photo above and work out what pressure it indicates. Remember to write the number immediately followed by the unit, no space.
2.25MPa
